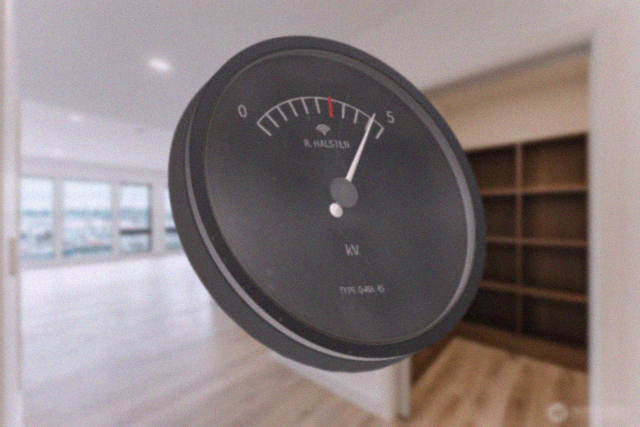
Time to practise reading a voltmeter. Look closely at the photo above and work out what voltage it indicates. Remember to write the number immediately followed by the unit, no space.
4.5kV
